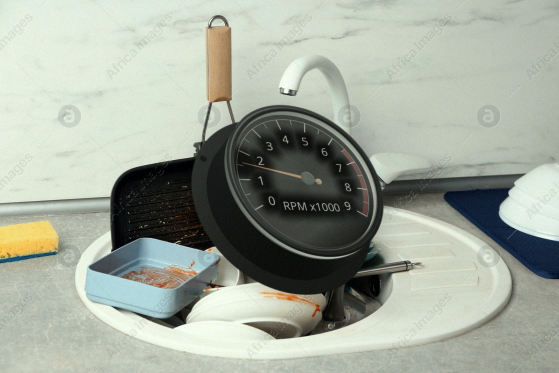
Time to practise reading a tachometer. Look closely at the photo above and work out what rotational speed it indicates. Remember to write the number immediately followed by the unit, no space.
1500rpm
